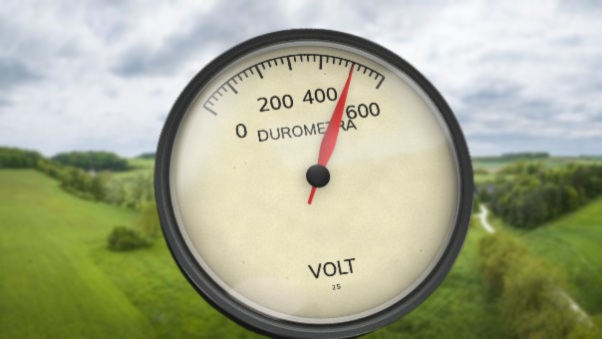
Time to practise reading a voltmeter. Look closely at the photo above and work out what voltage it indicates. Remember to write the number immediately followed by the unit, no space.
500V
